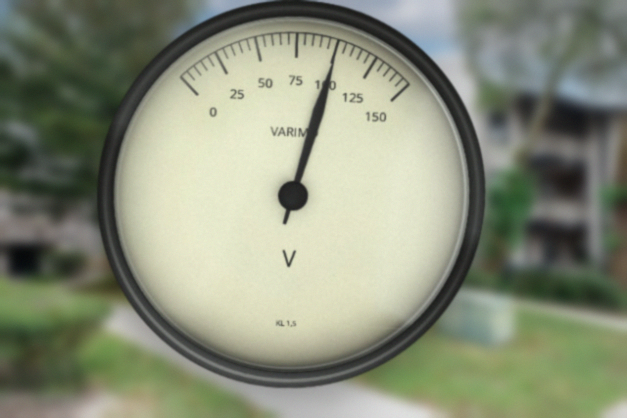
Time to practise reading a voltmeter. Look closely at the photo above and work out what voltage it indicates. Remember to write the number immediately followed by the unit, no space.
100V
